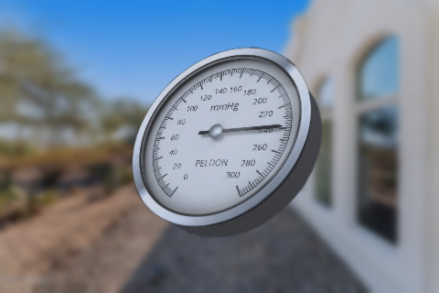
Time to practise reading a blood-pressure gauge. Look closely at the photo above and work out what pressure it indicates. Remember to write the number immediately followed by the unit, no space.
240mmHg
